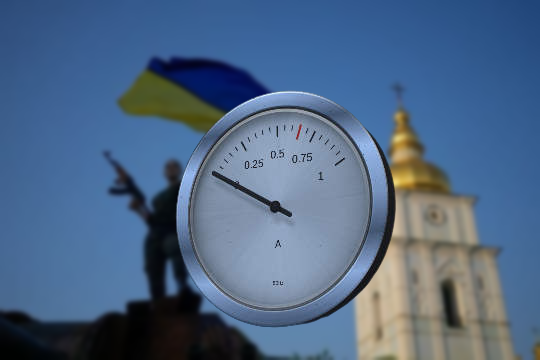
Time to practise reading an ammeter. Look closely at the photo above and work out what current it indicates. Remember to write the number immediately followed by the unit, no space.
0A
